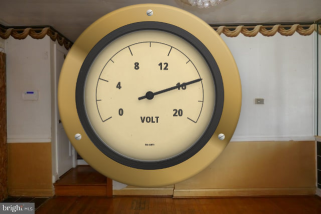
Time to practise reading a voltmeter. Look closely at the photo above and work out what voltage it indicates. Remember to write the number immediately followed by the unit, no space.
16V
